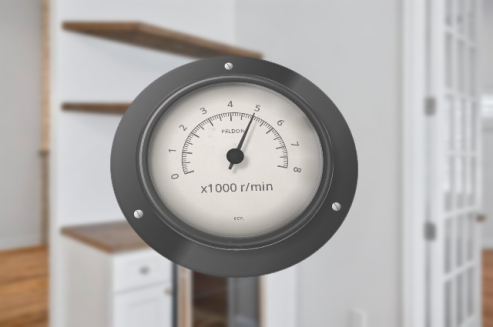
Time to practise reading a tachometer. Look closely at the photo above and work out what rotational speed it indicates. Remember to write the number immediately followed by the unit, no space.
5000rpm
